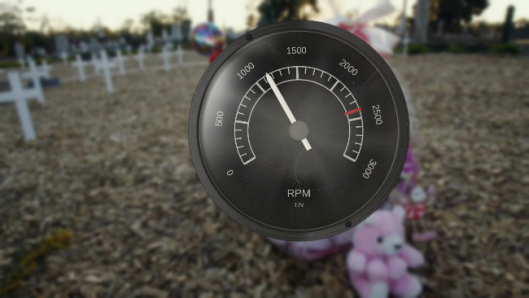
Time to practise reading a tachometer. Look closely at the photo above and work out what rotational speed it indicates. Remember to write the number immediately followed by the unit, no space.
1150rpm
